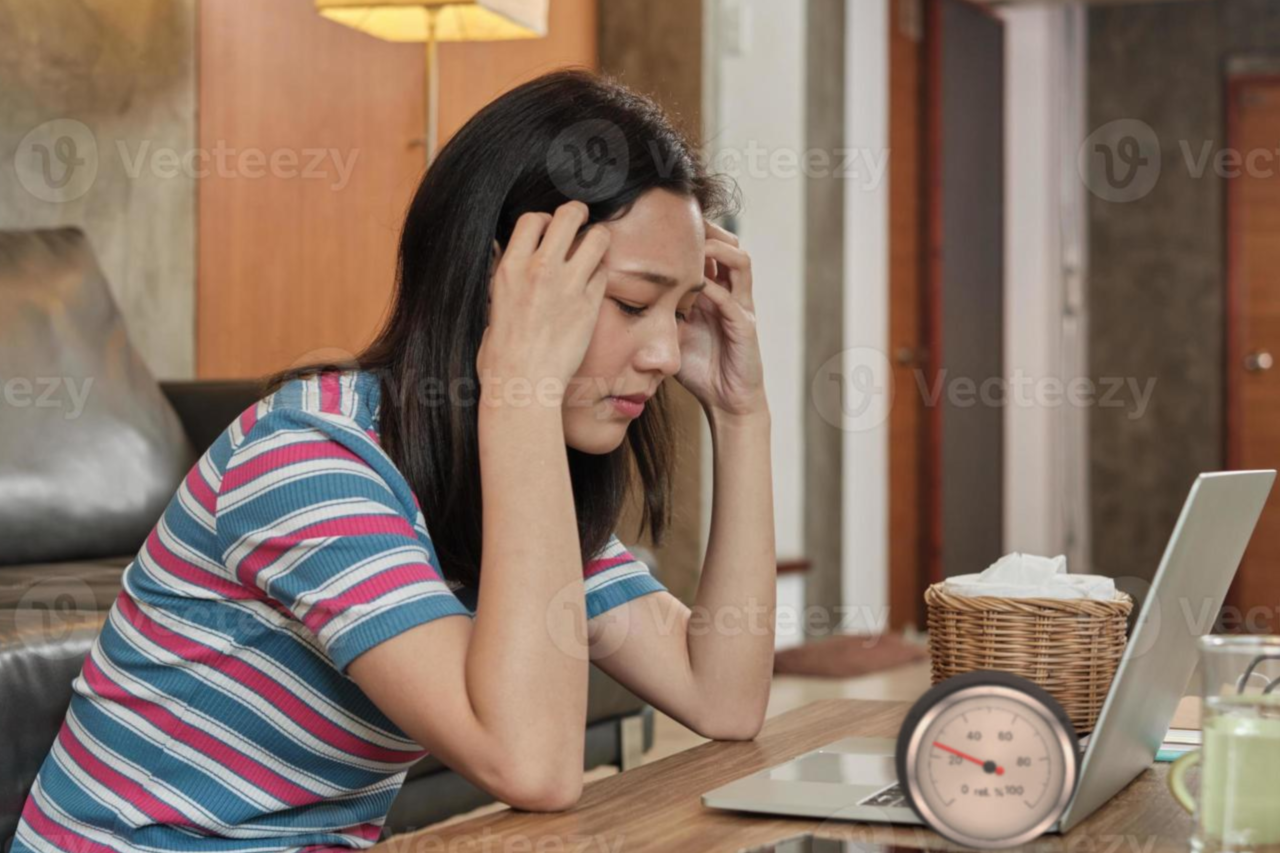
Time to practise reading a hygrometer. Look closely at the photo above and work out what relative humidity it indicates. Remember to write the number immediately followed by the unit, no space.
25%
